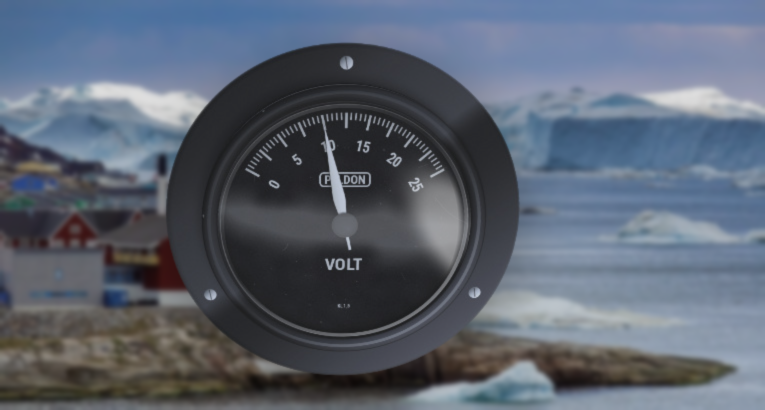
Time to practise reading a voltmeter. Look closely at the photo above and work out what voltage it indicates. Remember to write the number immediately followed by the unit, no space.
10V
